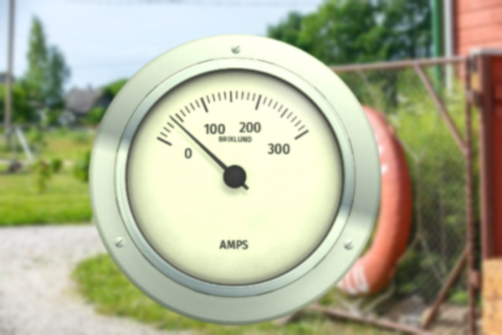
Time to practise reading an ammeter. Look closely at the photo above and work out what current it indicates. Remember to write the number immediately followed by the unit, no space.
40A
